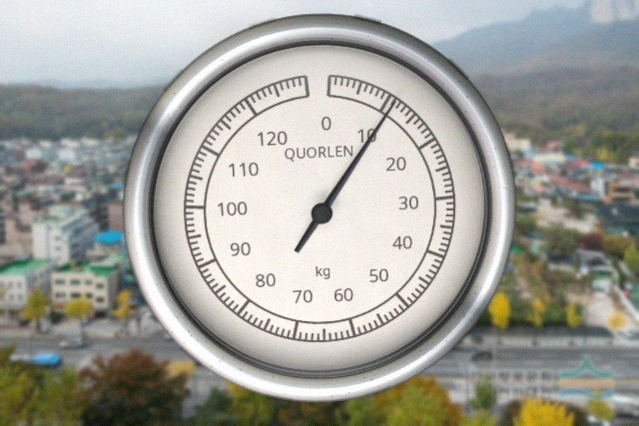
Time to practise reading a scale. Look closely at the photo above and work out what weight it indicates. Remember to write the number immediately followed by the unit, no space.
11kg
